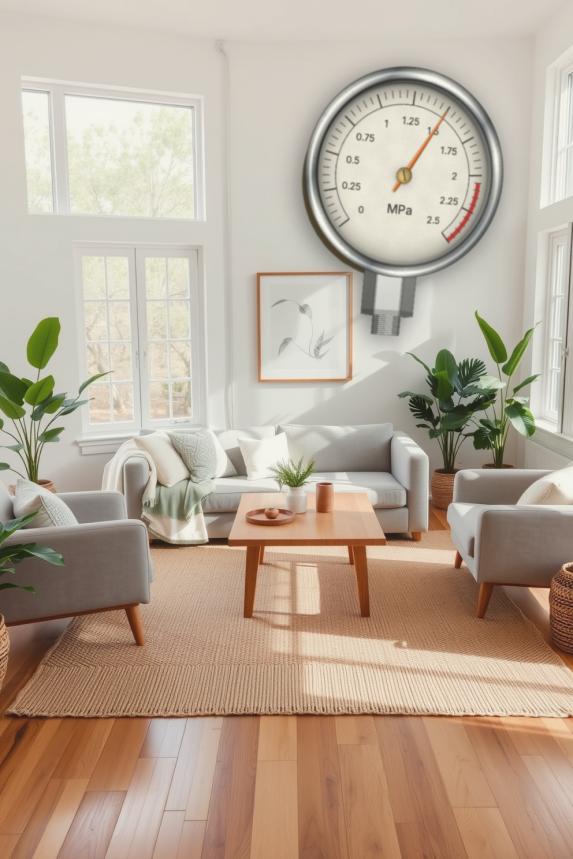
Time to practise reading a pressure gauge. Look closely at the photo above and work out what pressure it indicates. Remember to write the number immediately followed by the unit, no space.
1.5MPa
